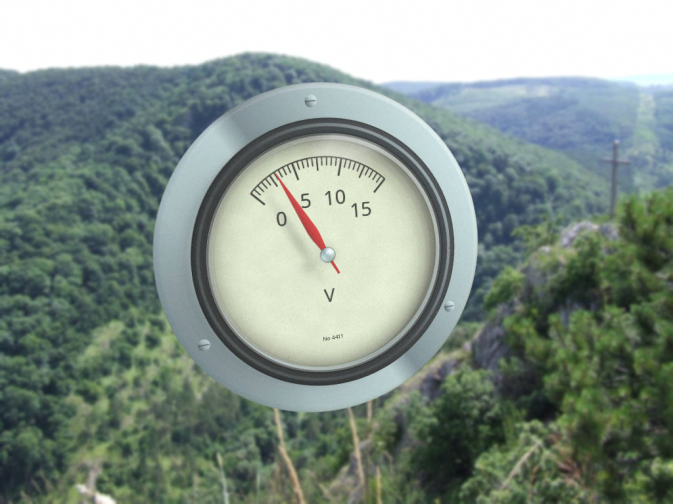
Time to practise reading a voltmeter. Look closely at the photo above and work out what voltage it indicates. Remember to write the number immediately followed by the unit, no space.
3V
